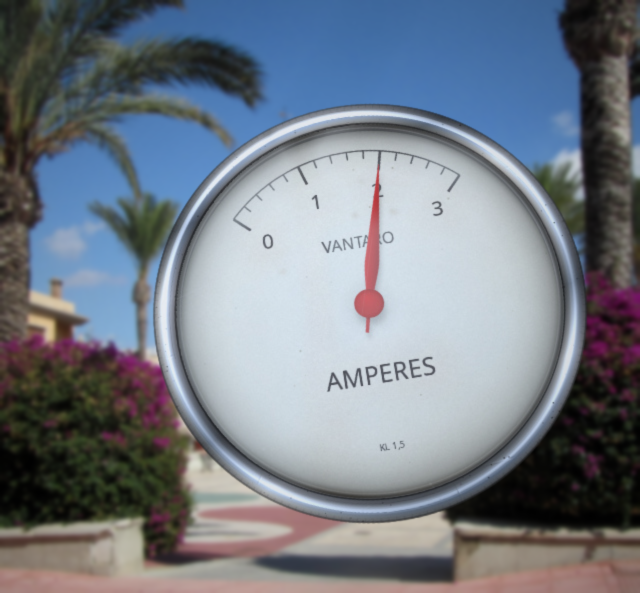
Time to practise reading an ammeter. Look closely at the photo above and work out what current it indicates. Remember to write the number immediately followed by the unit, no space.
2A
